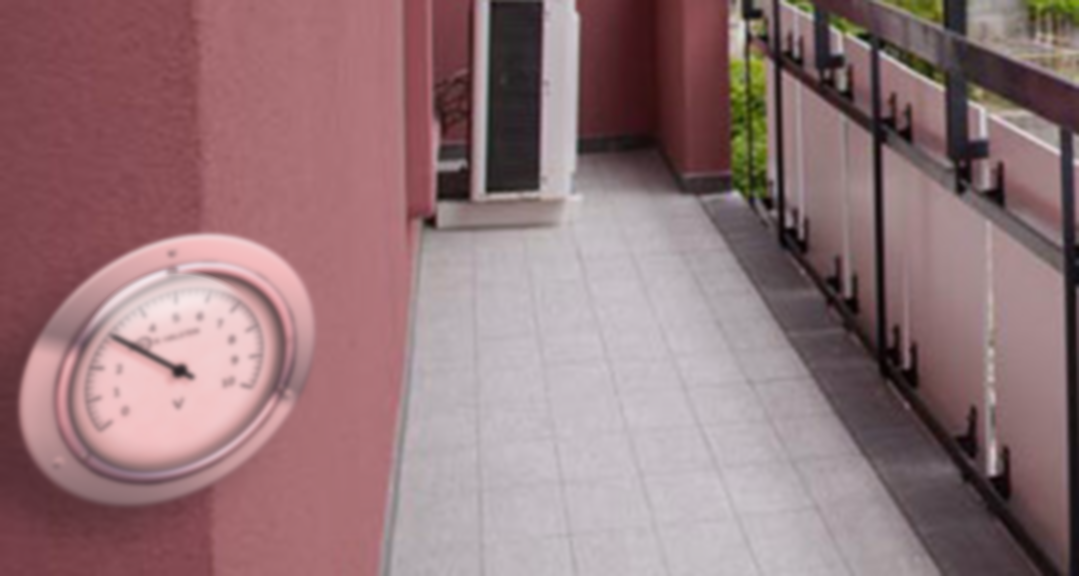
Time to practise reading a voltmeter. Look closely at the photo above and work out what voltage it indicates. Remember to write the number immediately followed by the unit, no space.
3V
